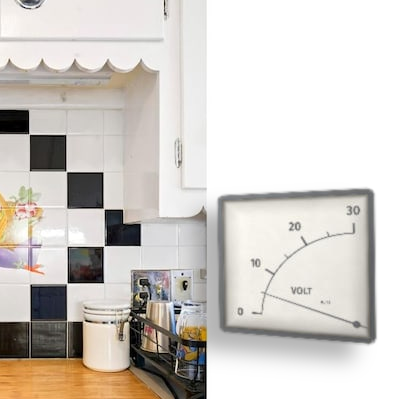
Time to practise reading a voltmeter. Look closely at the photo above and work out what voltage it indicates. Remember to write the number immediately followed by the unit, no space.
5V
